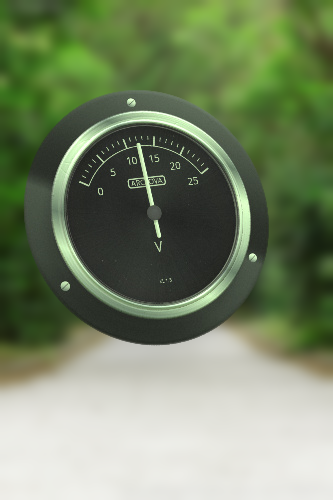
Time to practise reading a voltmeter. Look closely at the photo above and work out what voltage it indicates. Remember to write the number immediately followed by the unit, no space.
12V
